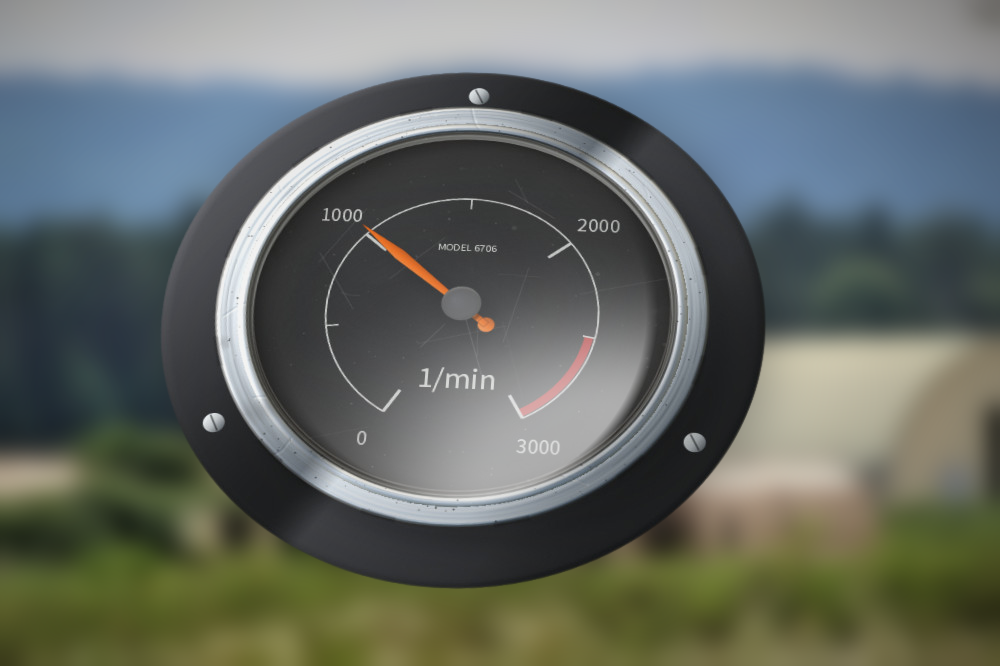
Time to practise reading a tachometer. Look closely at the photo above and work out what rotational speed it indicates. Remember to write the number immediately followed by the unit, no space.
1000rpm
